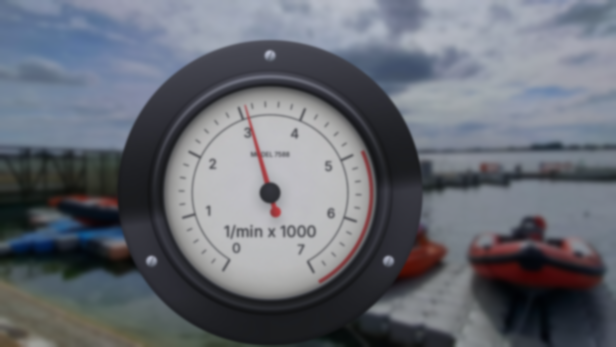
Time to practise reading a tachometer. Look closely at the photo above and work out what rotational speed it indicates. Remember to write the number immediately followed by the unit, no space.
3100rpm
